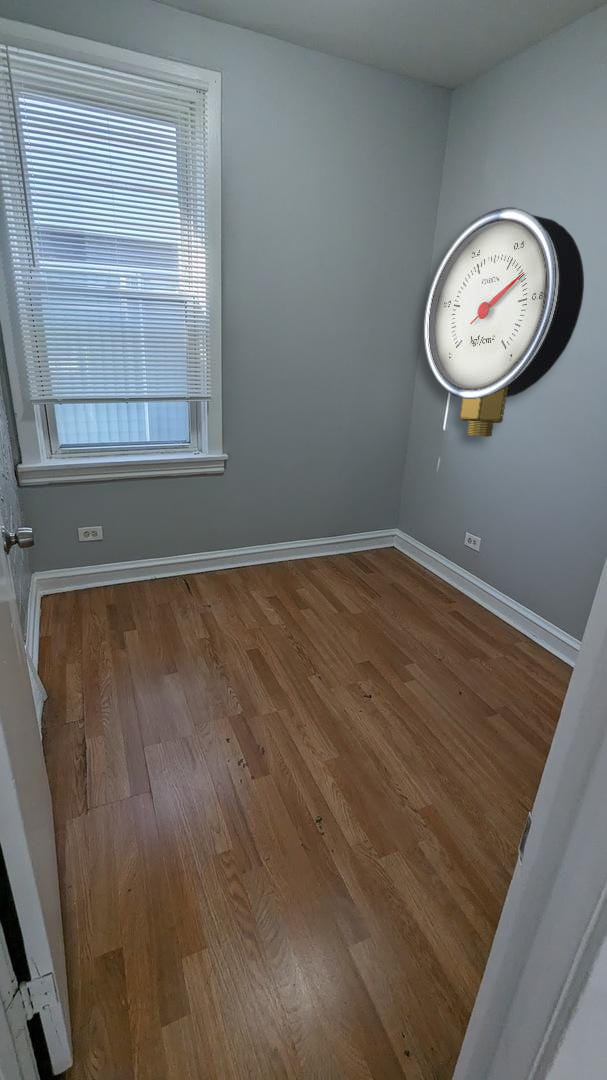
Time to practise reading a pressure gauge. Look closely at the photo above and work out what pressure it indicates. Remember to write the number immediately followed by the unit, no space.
0.7kg/cm²
